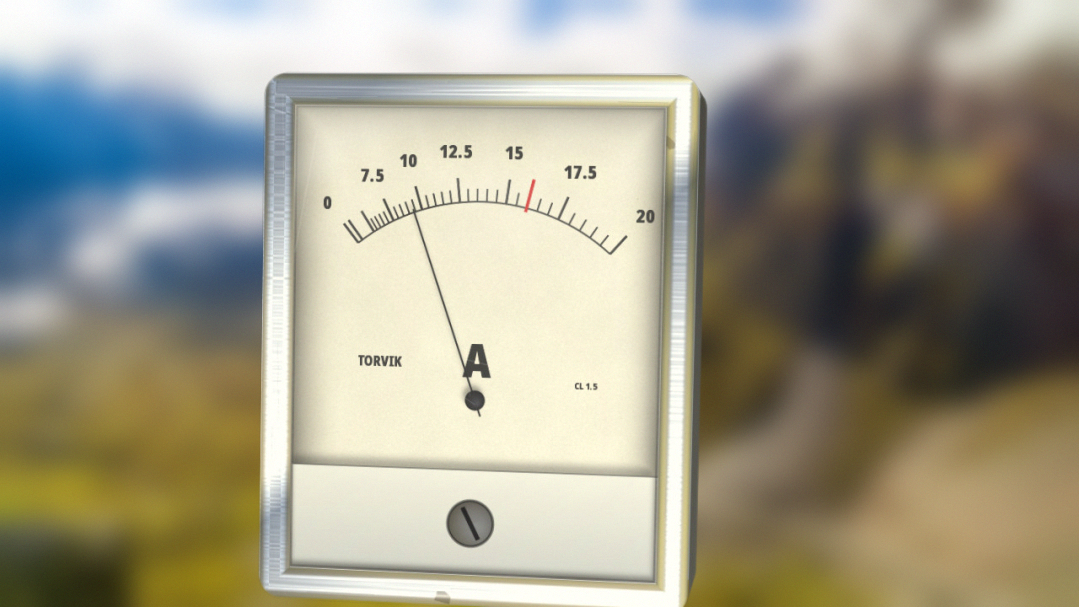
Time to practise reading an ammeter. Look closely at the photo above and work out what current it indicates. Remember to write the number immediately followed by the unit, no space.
9.5A
